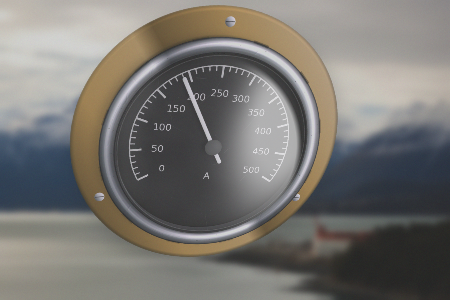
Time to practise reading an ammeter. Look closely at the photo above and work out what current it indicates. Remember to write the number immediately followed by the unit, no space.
190A
